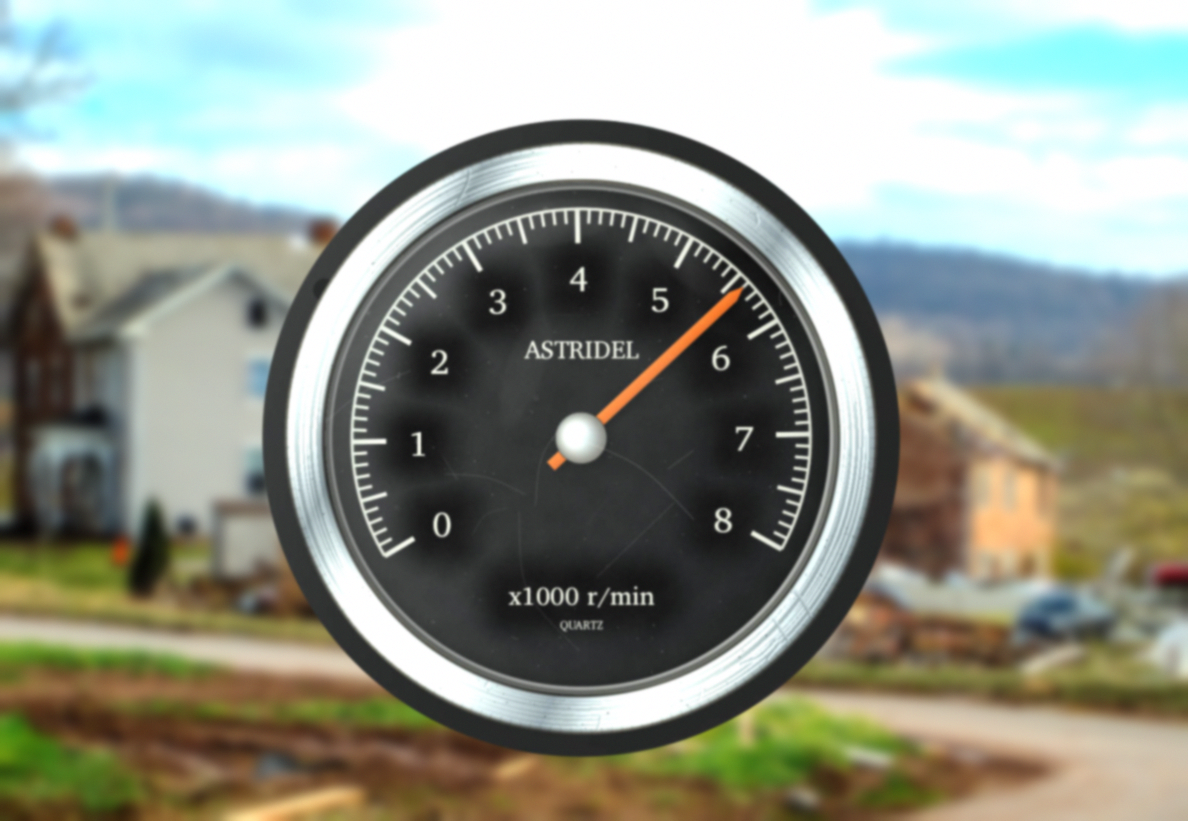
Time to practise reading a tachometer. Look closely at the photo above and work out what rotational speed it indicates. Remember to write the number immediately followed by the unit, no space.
5600rpm
